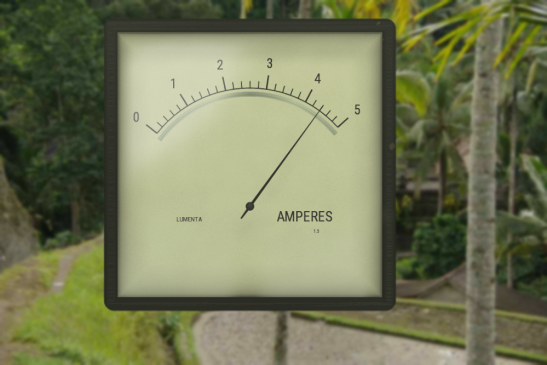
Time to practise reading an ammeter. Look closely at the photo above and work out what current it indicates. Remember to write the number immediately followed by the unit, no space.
4.4A
